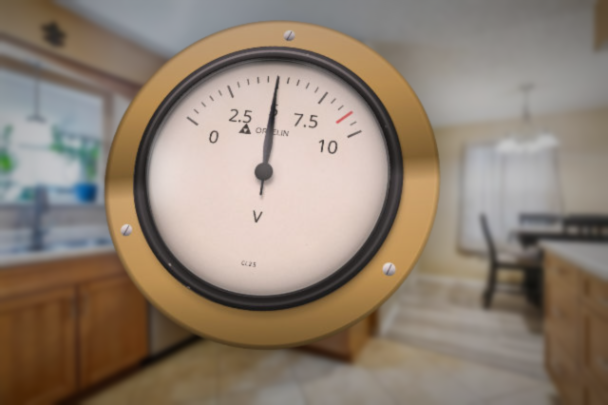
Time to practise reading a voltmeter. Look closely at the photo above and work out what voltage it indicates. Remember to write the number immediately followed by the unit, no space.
5V
